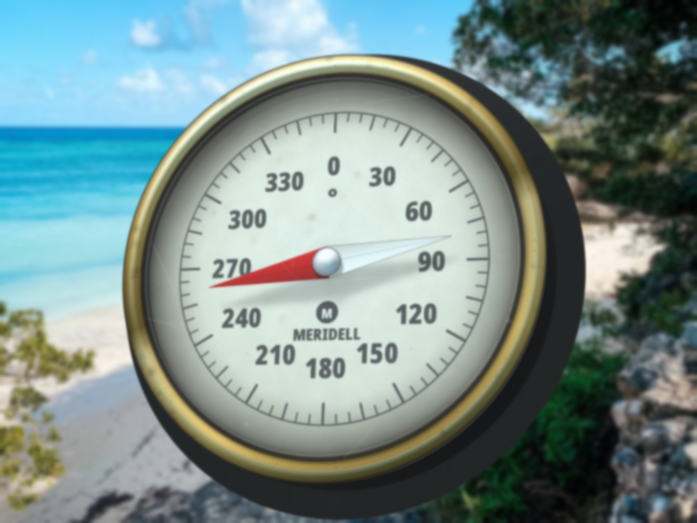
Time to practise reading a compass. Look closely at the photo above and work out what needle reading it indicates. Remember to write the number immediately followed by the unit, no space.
260°
